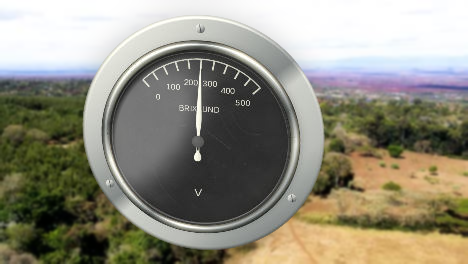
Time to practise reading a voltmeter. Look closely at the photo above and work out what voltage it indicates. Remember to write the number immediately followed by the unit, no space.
250V
